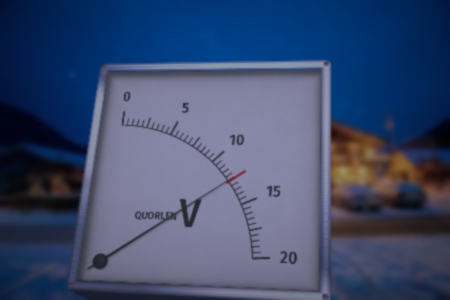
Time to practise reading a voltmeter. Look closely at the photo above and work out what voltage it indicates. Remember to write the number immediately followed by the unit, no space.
12.5V
